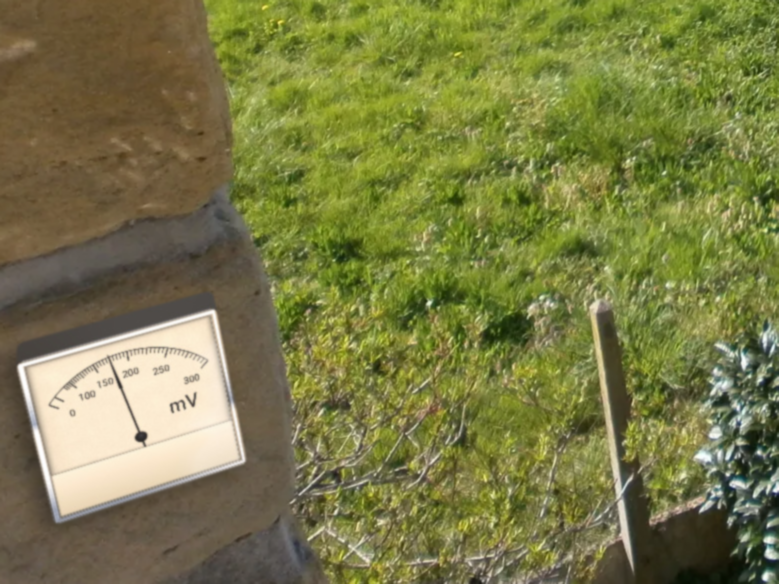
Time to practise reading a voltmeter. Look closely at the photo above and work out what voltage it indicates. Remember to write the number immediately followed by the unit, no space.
175mV
